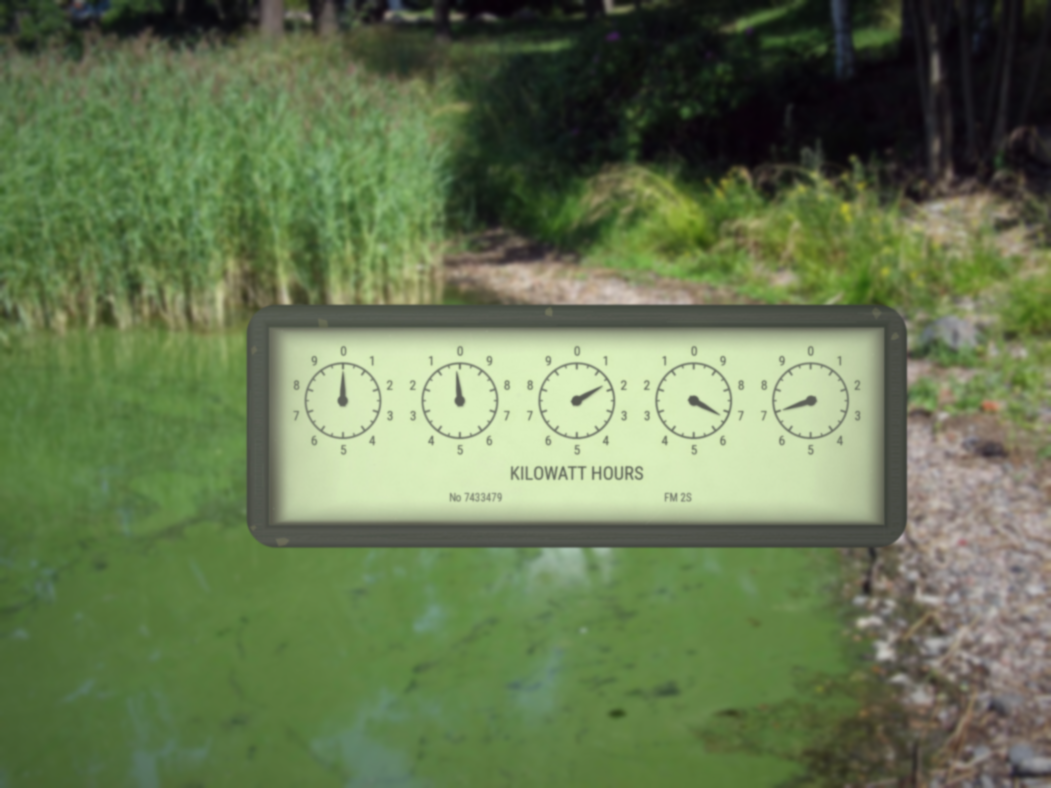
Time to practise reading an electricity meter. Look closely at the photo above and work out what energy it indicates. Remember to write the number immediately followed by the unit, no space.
167kWh
